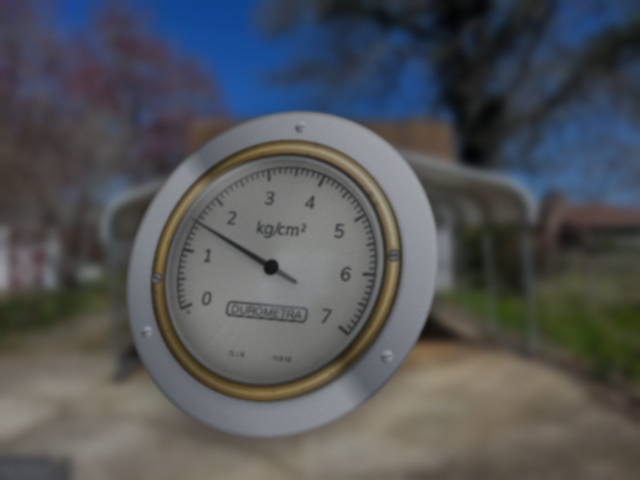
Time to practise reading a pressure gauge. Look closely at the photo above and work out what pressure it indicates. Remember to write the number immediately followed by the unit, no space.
1.5kg/cm²
